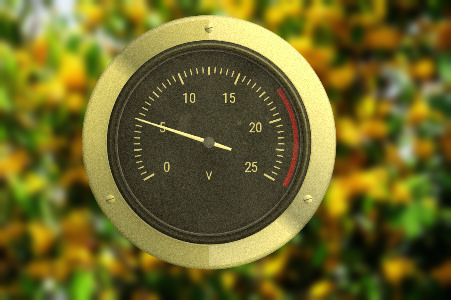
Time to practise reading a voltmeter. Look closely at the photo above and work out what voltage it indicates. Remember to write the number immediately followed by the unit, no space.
5V
